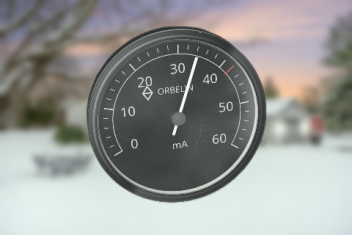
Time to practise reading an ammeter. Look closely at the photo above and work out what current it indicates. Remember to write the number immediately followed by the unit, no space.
34mA
